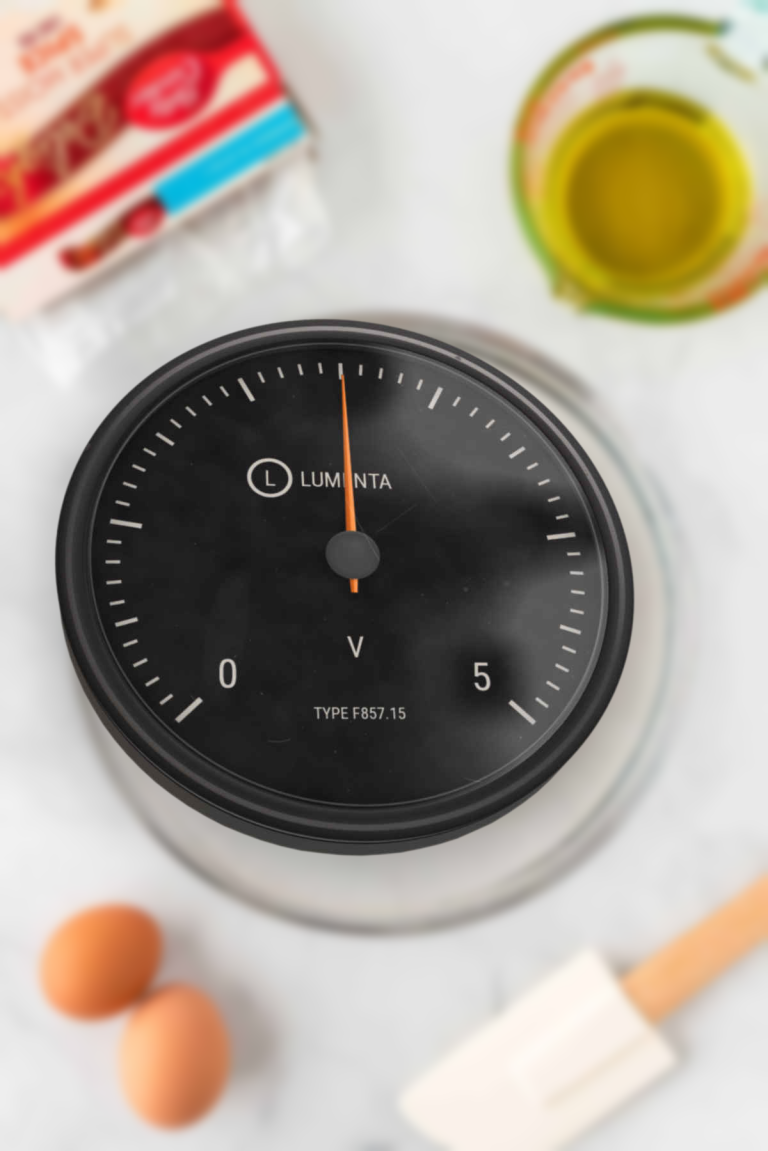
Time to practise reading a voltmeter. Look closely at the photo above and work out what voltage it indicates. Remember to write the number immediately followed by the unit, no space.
2.5V
